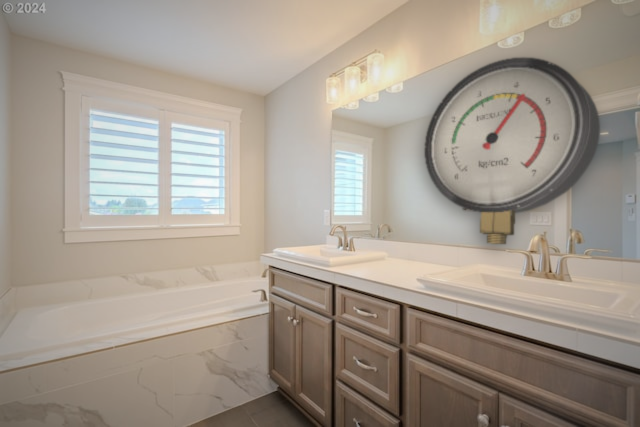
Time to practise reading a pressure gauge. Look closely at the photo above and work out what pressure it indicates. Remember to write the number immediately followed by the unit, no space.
4.4kg/cm²
